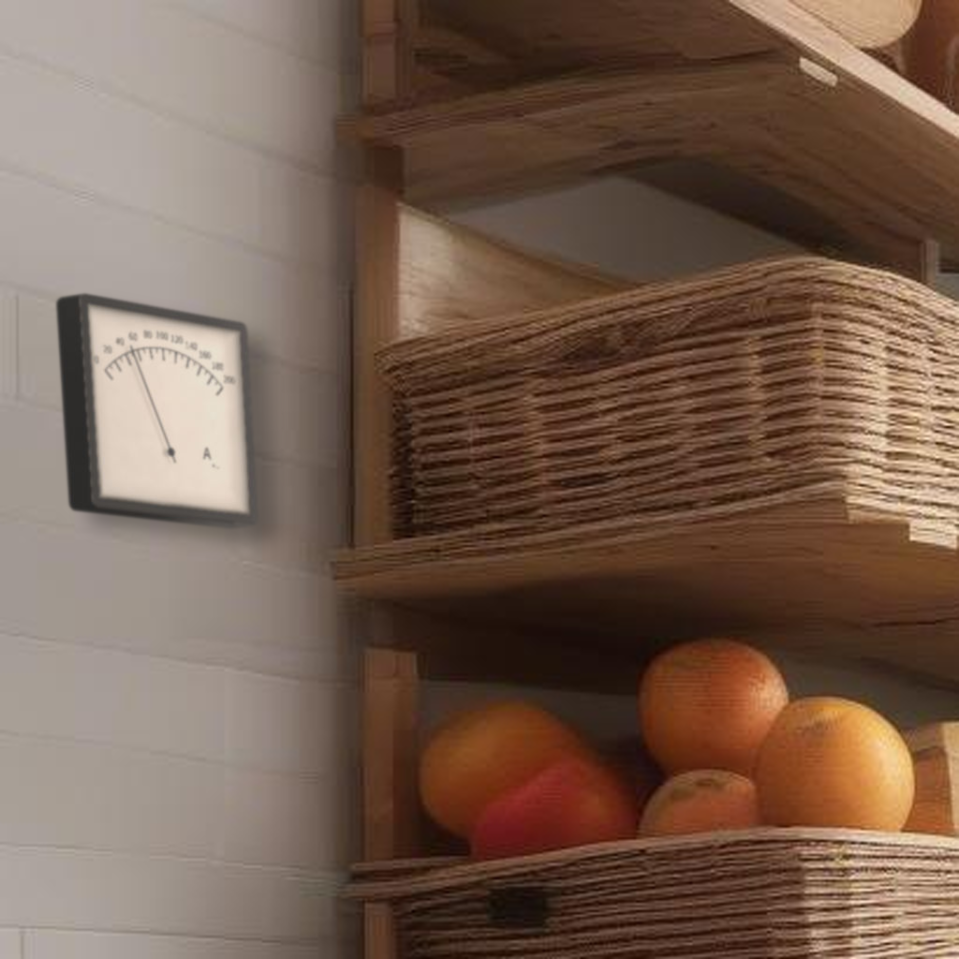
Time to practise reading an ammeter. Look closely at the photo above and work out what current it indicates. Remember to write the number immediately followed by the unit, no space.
50A
